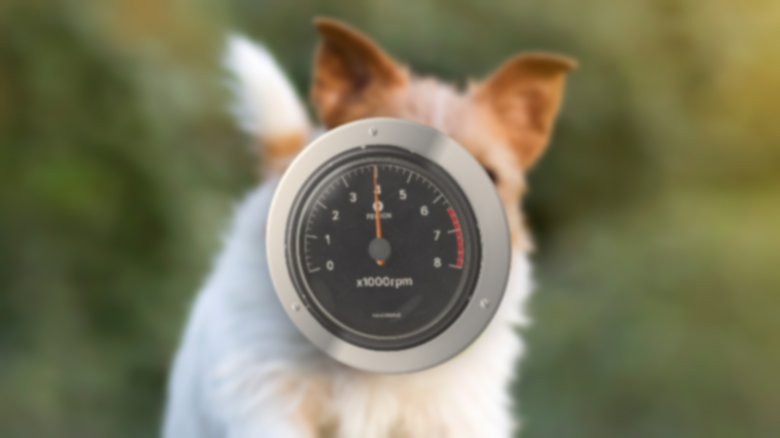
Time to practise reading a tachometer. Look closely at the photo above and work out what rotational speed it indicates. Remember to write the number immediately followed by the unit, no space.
4000rpm
